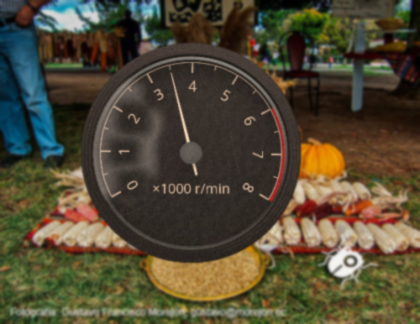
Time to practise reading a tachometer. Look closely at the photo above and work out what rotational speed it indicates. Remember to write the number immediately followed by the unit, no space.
3500rpm
